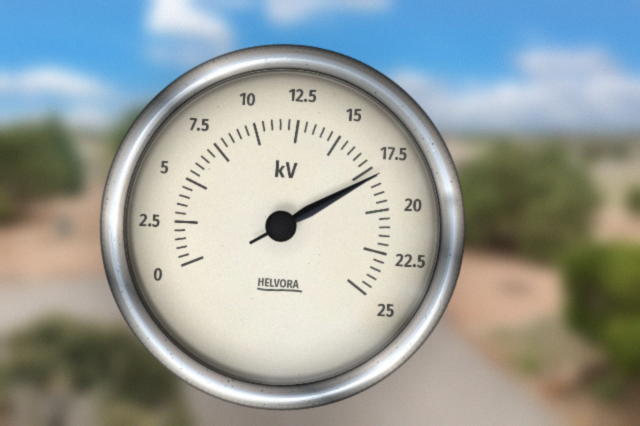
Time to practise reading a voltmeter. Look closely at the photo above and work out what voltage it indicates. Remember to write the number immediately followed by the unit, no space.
18kV
